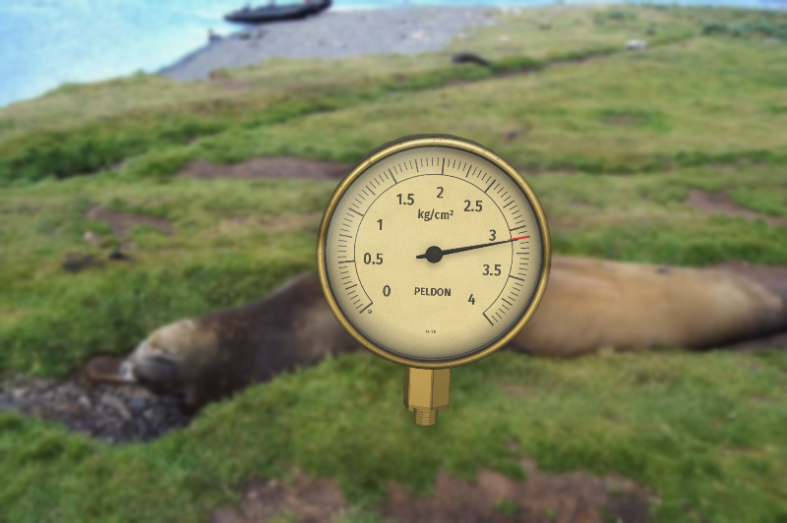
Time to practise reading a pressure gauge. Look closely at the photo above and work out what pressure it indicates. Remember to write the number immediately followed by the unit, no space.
3.1kg/cm²
